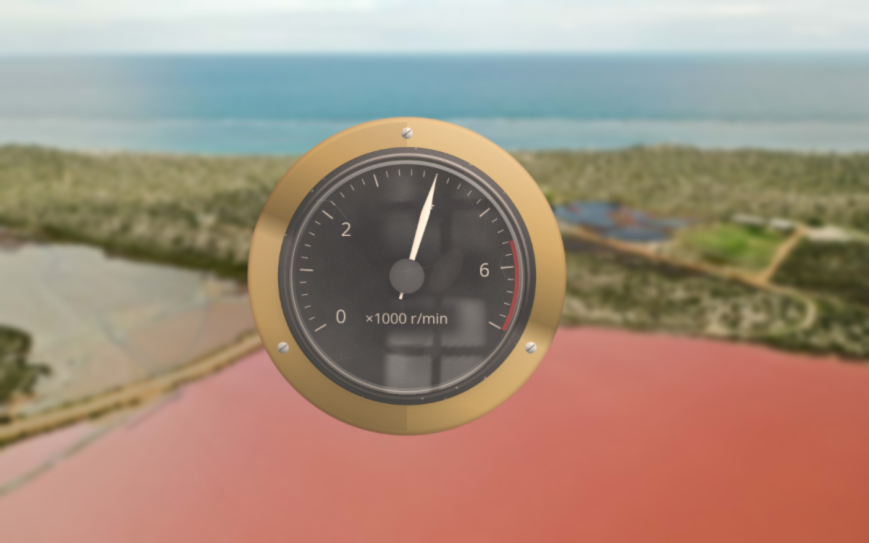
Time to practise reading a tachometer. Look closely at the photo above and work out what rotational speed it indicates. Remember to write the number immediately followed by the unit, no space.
4000rpm
